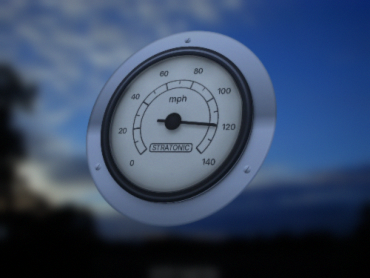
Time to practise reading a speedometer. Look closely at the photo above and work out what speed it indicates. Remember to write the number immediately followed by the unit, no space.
120mph
